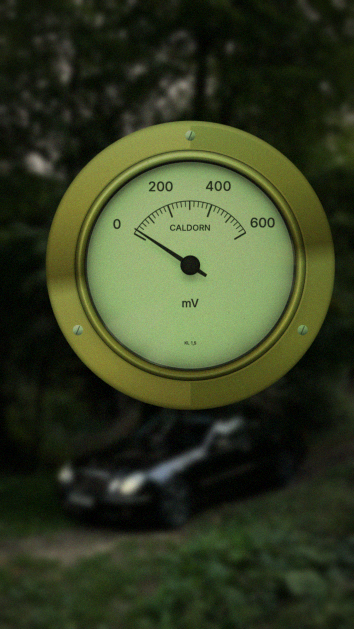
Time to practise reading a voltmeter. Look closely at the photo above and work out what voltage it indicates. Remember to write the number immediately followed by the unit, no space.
20mV
